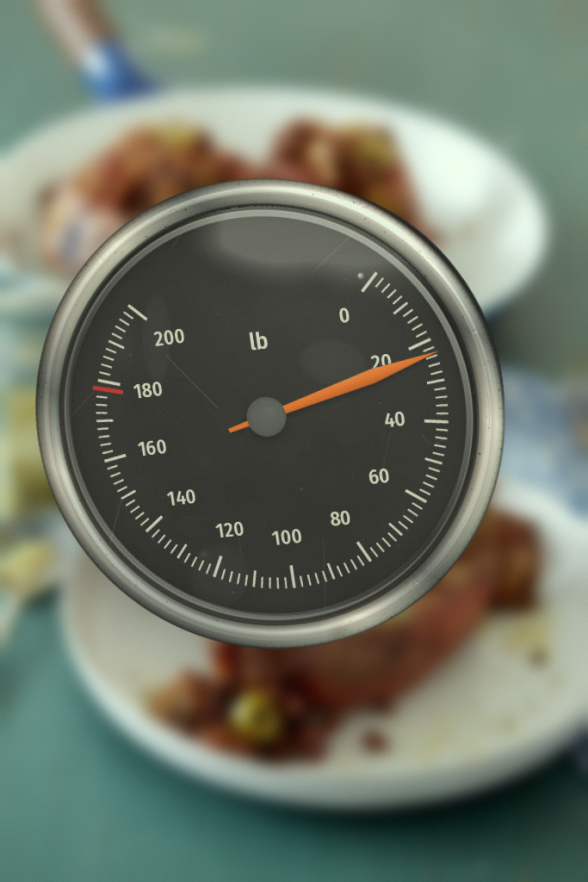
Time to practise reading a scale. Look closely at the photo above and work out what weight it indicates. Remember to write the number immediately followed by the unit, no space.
23lb
